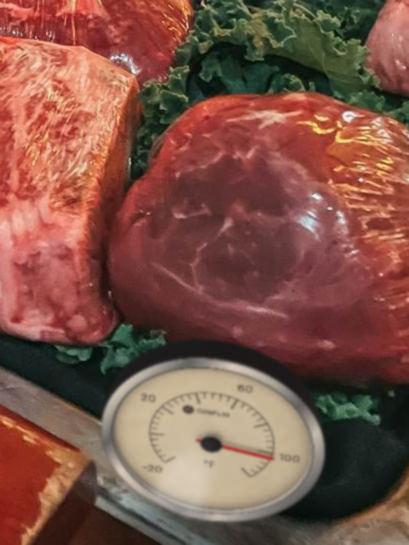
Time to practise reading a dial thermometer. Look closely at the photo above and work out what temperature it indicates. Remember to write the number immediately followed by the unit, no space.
100°F
